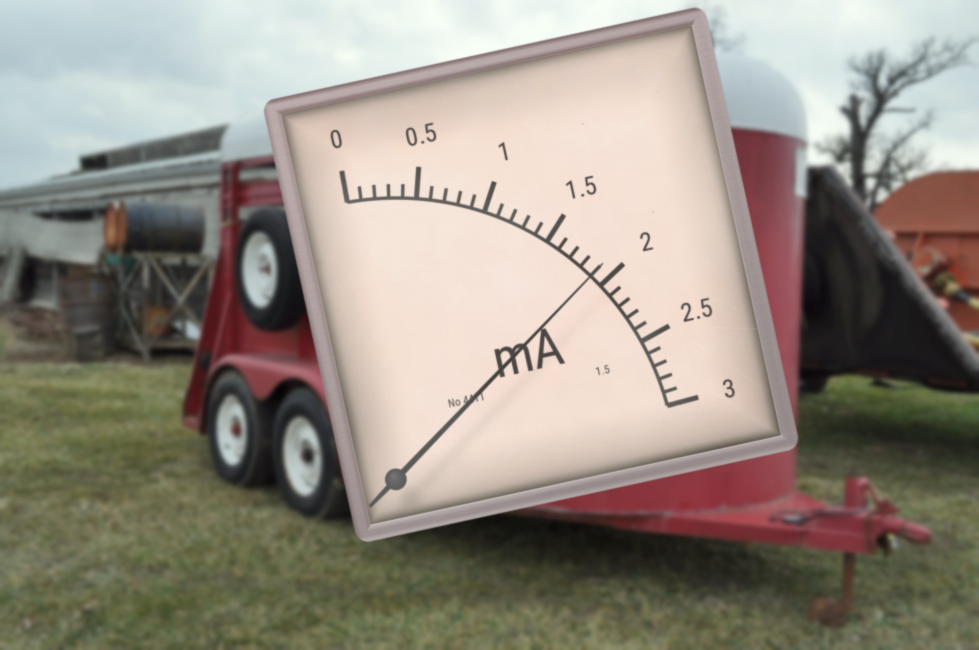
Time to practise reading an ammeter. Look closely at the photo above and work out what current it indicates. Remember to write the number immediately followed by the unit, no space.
1.9mA
